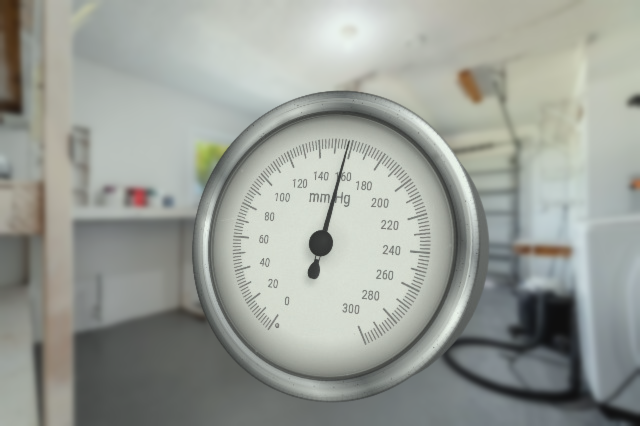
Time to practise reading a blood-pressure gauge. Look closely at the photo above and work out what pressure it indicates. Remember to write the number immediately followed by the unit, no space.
160mmHg
